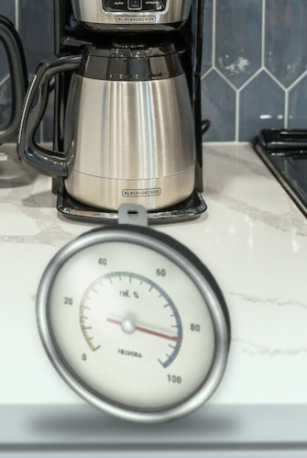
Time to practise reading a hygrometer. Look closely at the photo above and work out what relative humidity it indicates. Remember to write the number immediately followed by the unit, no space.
85%
